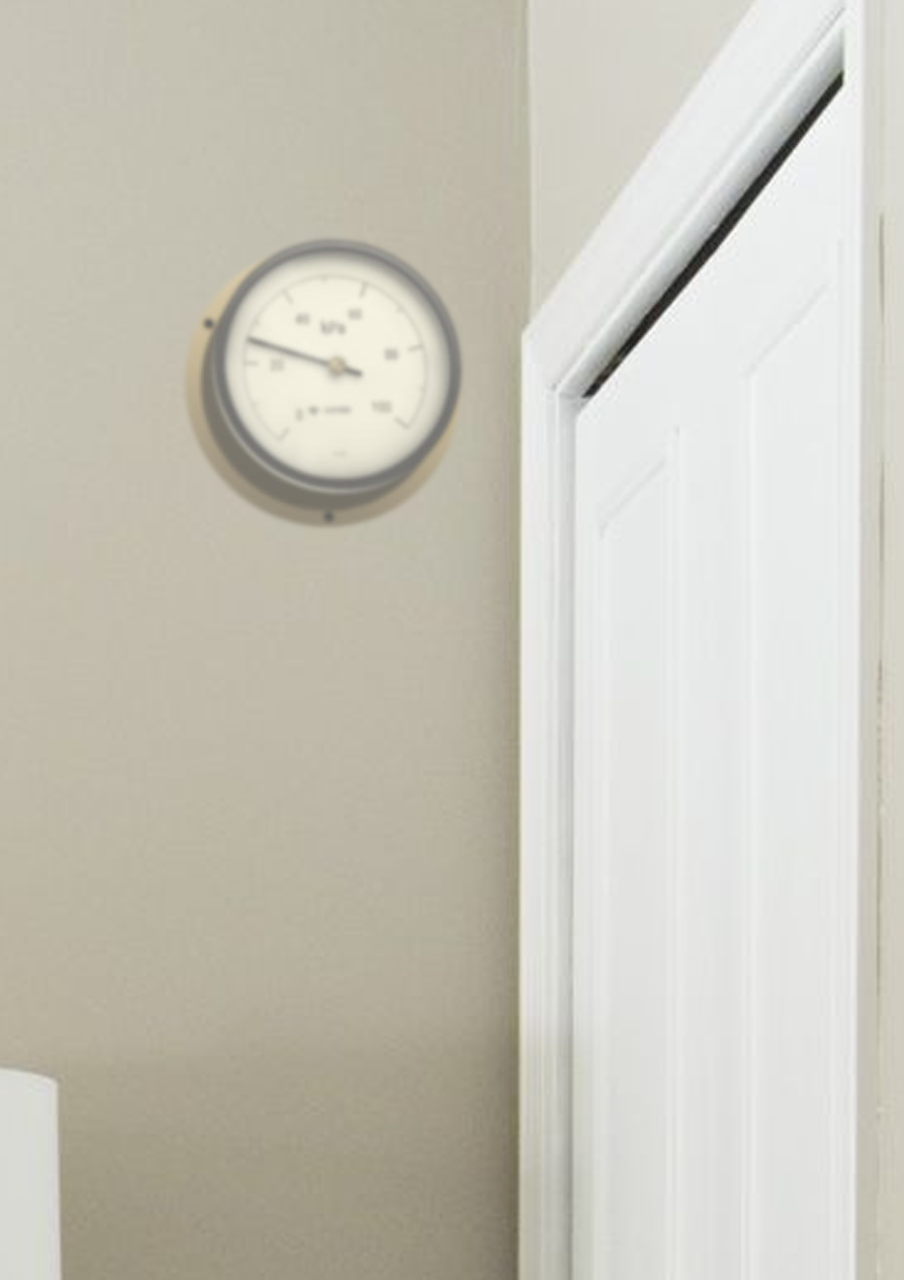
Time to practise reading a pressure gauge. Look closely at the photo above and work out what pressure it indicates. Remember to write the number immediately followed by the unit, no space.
25kPa
